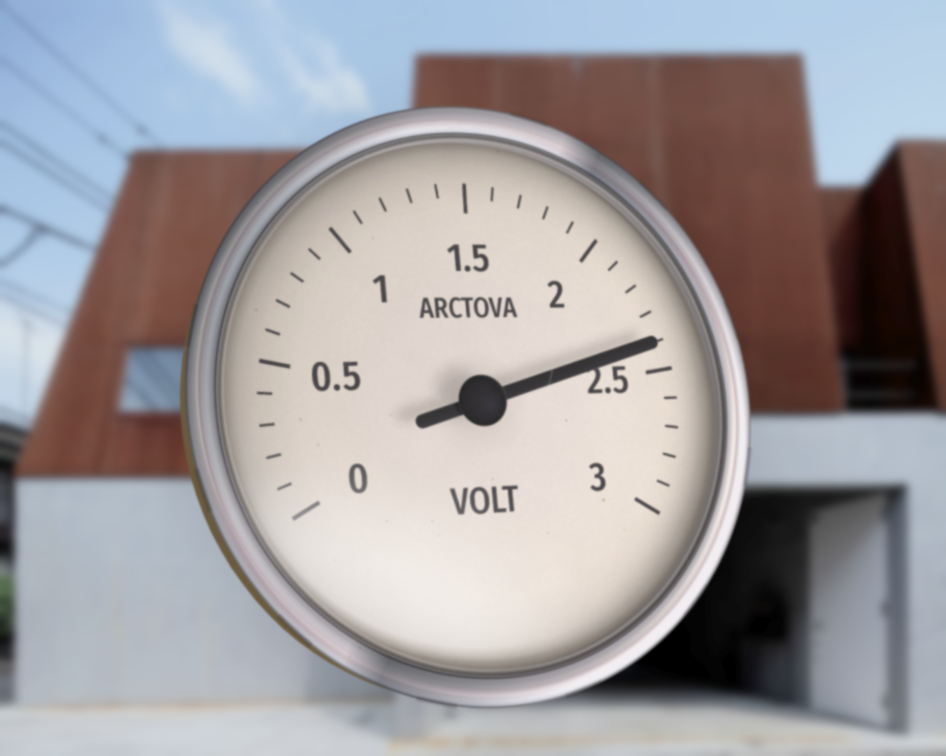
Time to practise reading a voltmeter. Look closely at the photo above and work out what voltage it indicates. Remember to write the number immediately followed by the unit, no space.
2.4V
